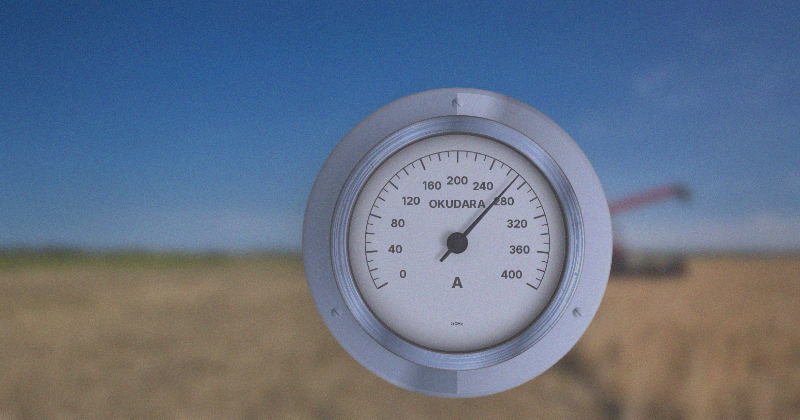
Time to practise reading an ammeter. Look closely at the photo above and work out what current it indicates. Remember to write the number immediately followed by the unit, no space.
270A
